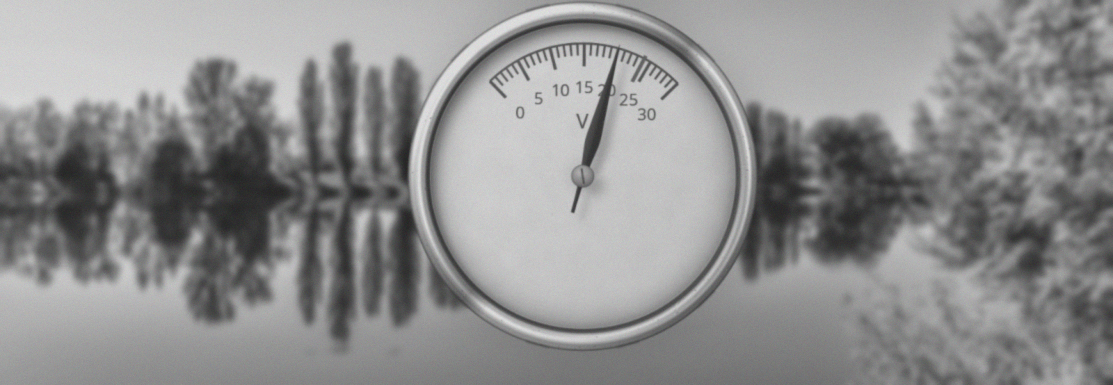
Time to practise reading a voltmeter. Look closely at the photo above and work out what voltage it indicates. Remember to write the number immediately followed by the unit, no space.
20V
